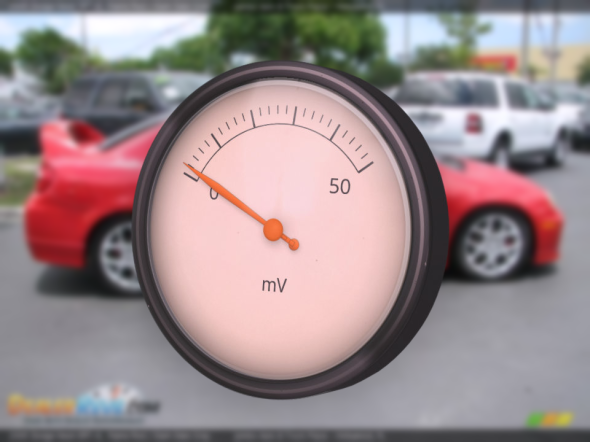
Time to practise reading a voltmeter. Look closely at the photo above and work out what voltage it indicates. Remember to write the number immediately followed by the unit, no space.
2mV
